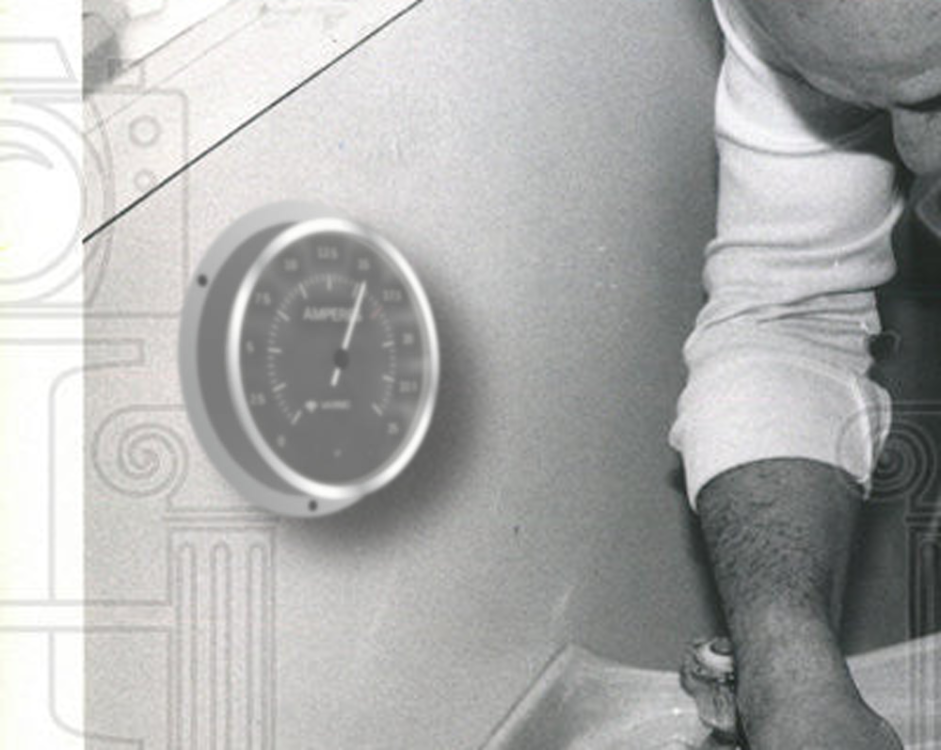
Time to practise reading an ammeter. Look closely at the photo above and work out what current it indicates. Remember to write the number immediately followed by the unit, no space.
15A
